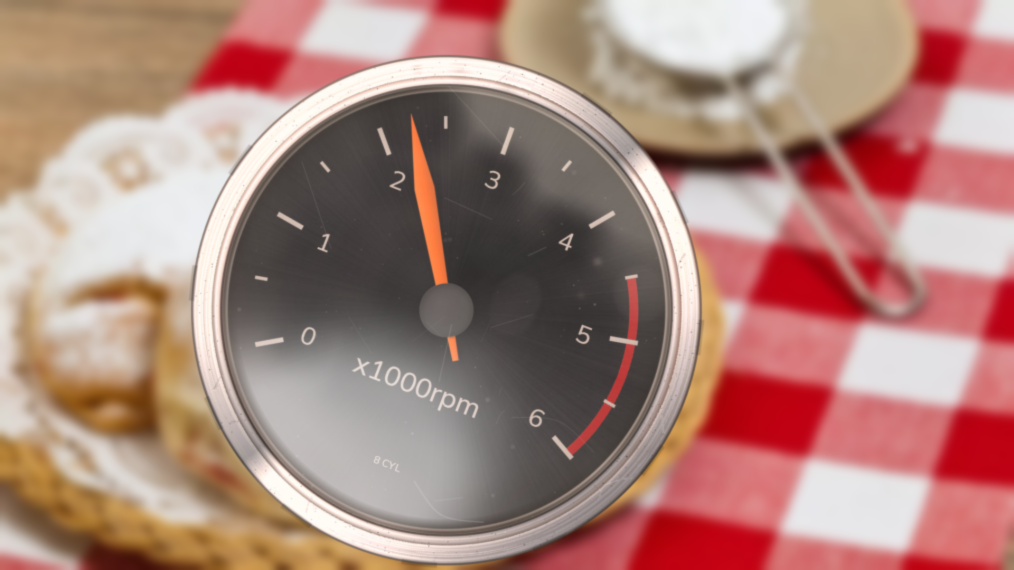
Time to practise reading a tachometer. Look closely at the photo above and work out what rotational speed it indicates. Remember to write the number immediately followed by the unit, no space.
2250rpm
